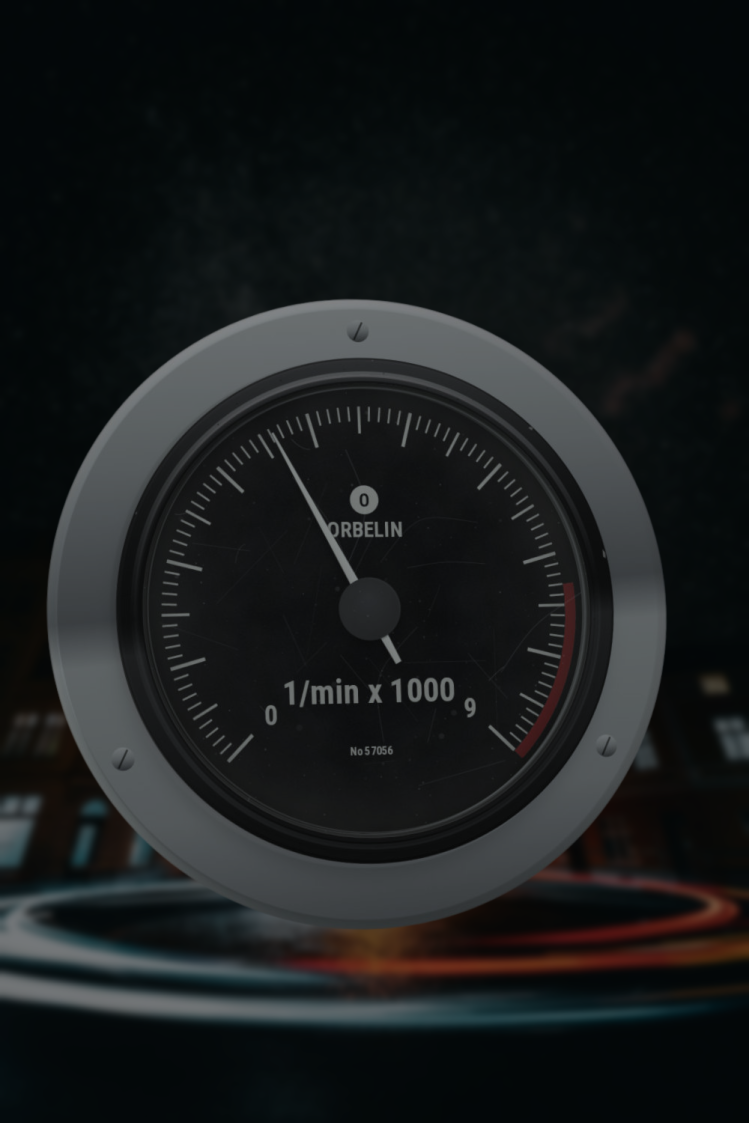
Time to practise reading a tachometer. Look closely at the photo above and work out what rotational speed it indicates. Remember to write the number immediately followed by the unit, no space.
3600rpm
